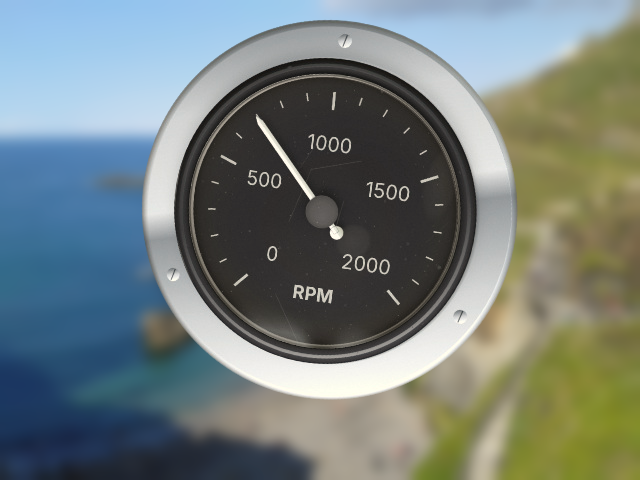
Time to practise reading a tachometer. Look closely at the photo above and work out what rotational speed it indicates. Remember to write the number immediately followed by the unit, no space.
700rpm
